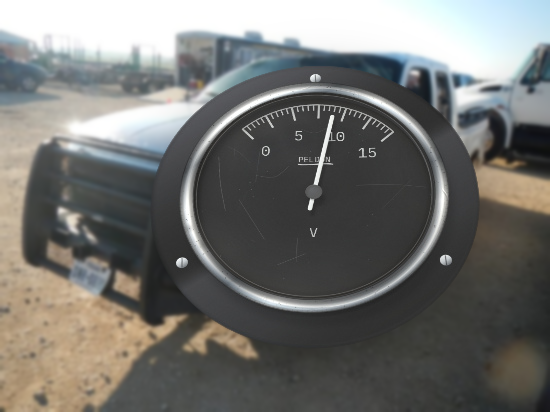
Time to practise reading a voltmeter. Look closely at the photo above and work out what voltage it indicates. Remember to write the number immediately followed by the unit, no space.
9V
